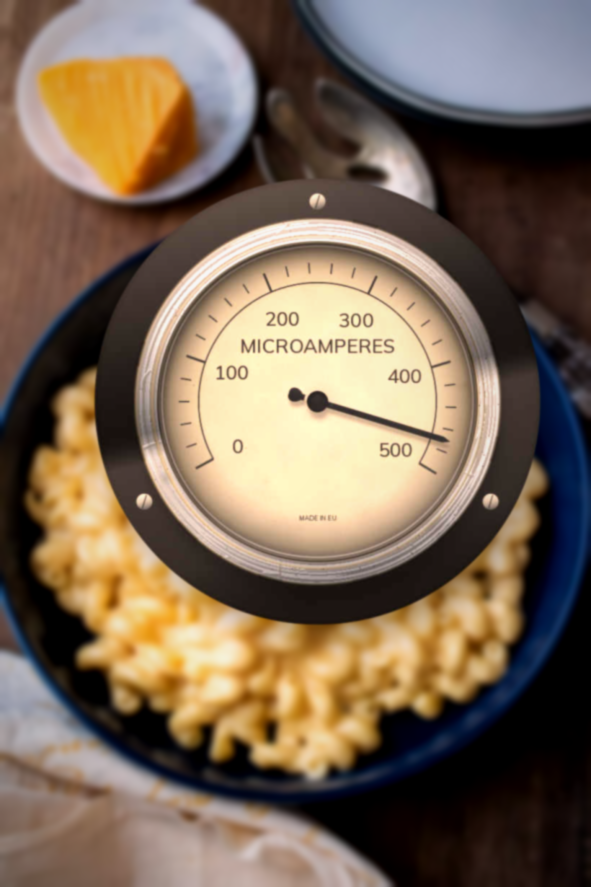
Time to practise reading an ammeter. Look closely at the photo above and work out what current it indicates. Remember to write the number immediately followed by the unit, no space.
470µA
